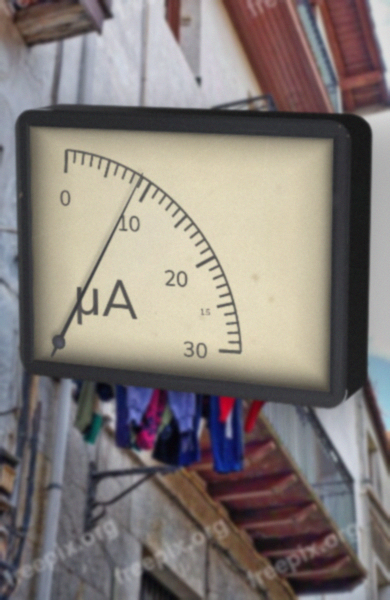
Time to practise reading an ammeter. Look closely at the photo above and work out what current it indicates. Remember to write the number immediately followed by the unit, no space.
9µA
